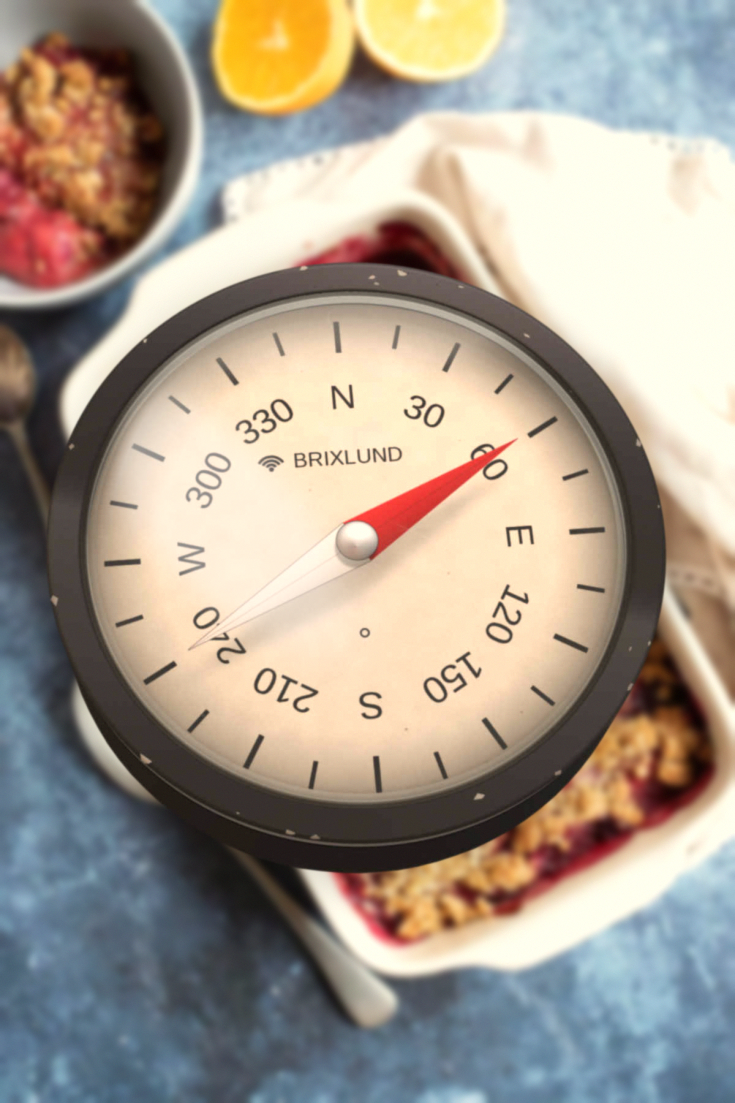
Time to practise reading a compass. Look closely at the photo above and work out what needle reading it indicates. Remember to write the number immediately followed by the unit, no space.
60°
